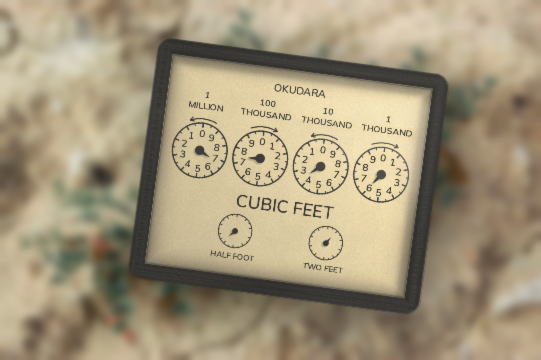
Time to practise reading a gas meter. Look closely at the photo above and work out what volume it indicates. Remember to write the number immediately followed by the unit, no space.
673600ft³
